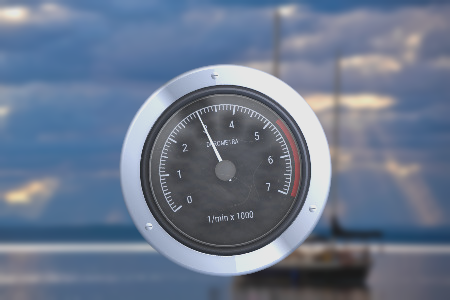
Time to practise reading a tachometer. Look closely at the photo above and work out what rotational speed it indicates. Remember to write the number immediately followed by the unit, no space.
3000rpm
